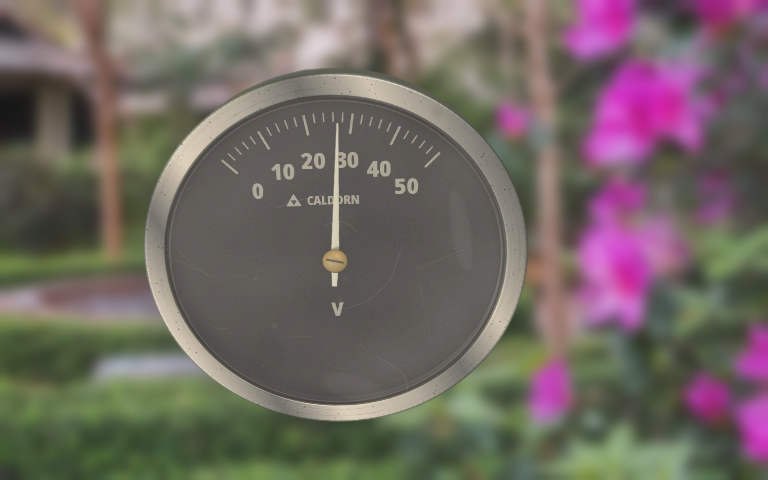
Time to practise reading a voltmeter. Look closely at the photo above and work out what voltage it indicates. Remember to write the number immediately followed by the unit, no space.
27V
